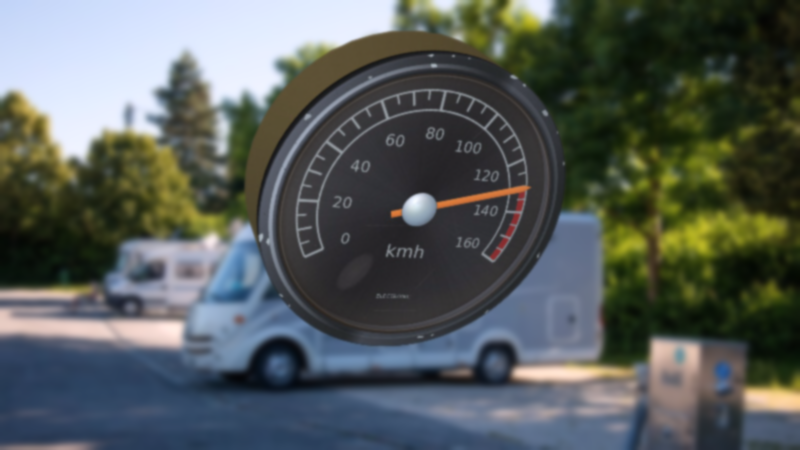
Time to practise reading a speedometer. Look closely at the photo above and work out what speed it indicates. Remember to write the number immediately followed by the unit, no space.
130km/h
